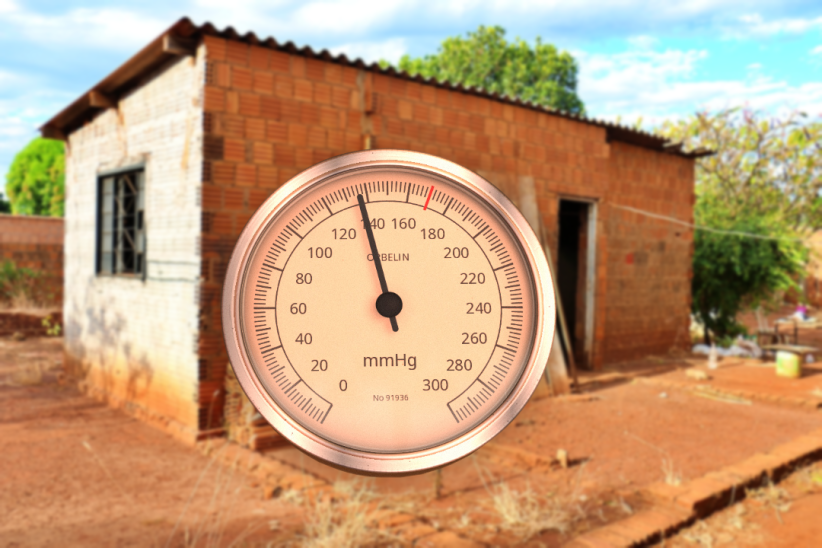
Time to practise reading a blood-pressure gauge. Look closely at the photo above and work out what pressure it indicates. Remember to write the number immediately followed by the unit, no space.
136mmHg
